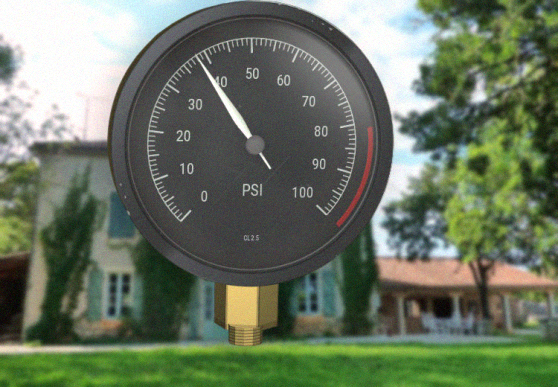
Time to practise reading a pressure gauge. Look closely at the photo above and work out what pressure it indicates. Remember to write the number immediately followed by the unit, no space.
38psi
